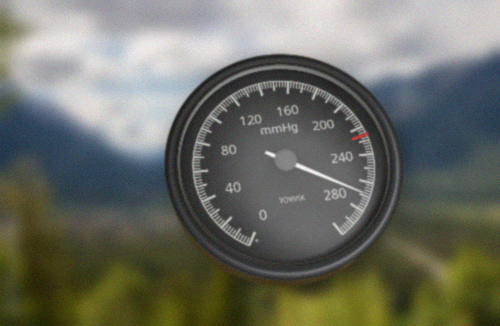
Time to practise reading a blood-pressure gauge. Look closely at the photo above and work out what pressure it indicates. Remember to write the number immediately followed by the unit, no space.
270mmHg
